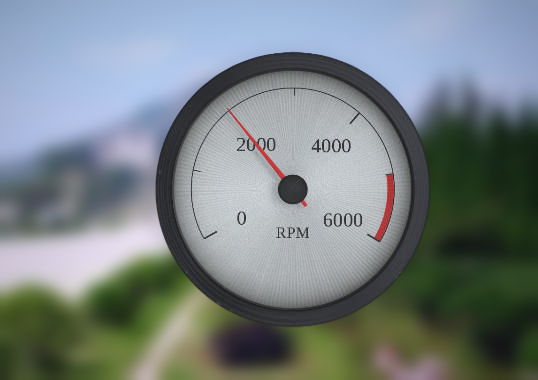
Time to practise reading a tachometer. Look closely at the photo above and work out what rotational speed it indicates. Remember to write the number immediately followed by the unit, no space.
2000rpm
